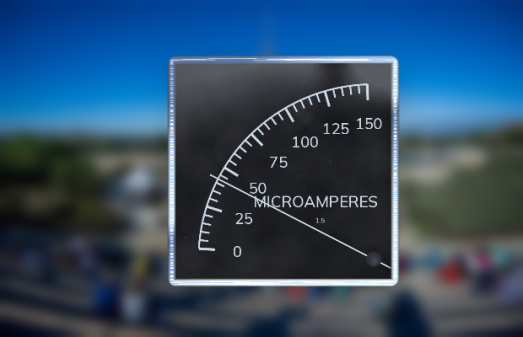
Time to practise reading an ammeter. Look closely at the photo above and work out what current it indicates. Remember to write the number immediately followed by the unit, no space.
42.5µA
